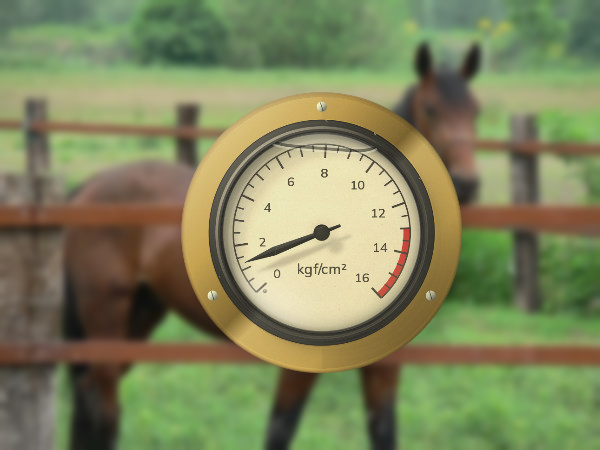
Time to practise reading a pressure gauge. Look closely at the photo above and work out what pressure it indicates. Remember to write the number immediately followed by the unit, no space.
1.25kg/cm²
